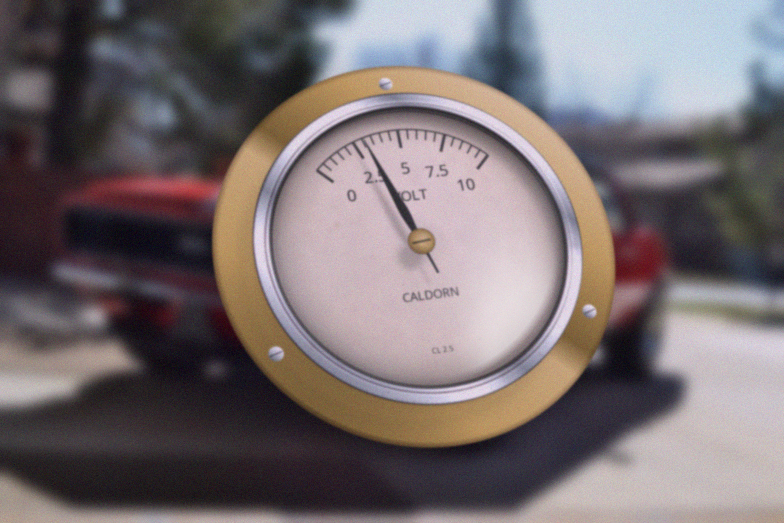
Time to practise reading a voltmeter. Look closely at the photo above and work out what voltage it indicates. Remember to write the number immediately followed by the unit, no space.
3V
